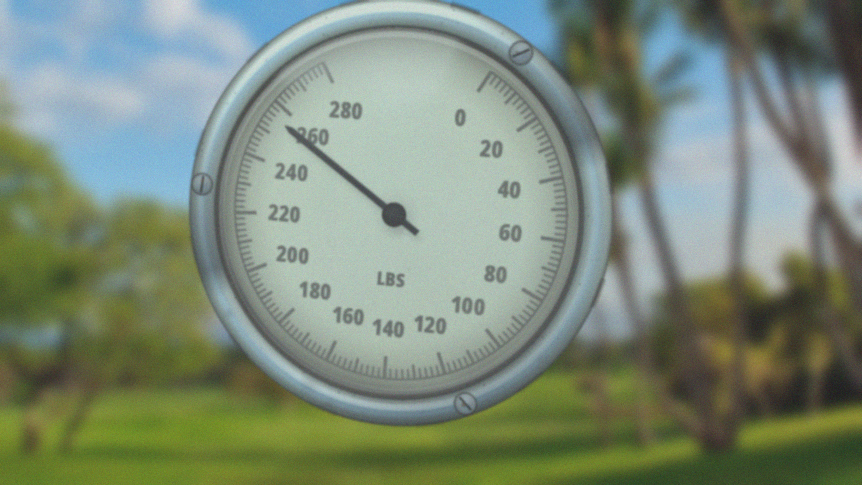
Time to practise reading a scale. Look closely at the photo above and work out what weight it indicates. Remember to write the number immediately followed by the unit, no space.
256lb
